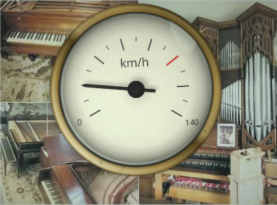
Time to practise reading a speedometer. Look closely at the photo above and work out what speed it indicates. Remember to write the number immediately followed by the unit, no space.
20km/h
